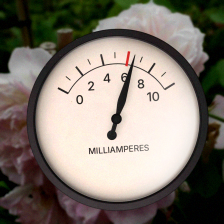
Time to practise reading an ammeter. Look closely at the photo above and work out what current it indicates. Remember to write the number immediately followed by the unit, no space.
6.5mA
